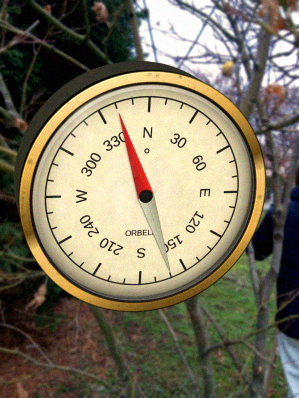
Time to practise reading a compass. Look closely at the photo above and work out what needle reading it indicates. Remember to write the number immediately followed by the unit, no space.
340°
